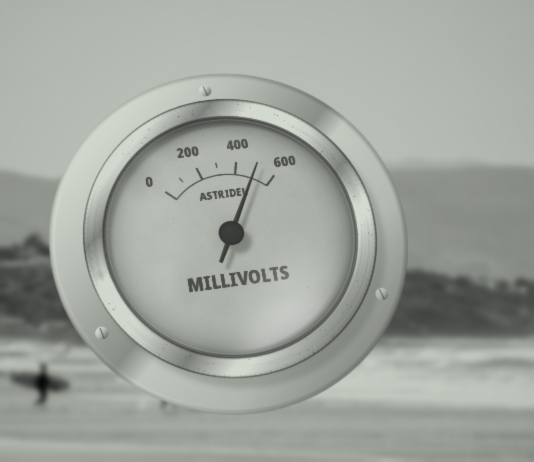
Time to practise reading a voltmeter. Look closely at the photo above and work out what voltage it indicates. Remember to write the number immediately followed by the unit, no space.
500mV
